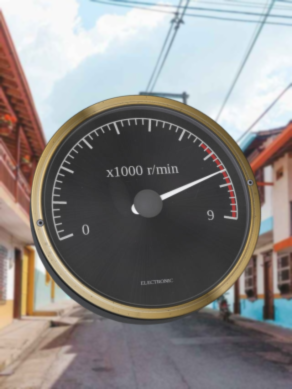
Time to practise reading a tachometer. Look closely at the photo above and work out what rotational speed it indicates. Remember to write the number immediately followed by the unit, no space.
7600rpm
